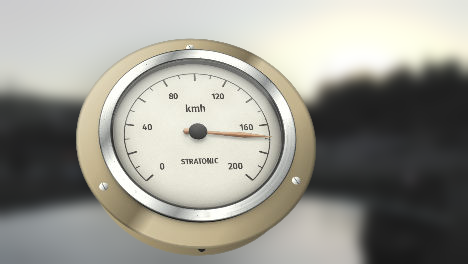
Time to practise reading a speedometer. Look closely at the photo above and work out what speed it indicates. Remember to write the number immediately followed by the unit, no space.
170km/h
